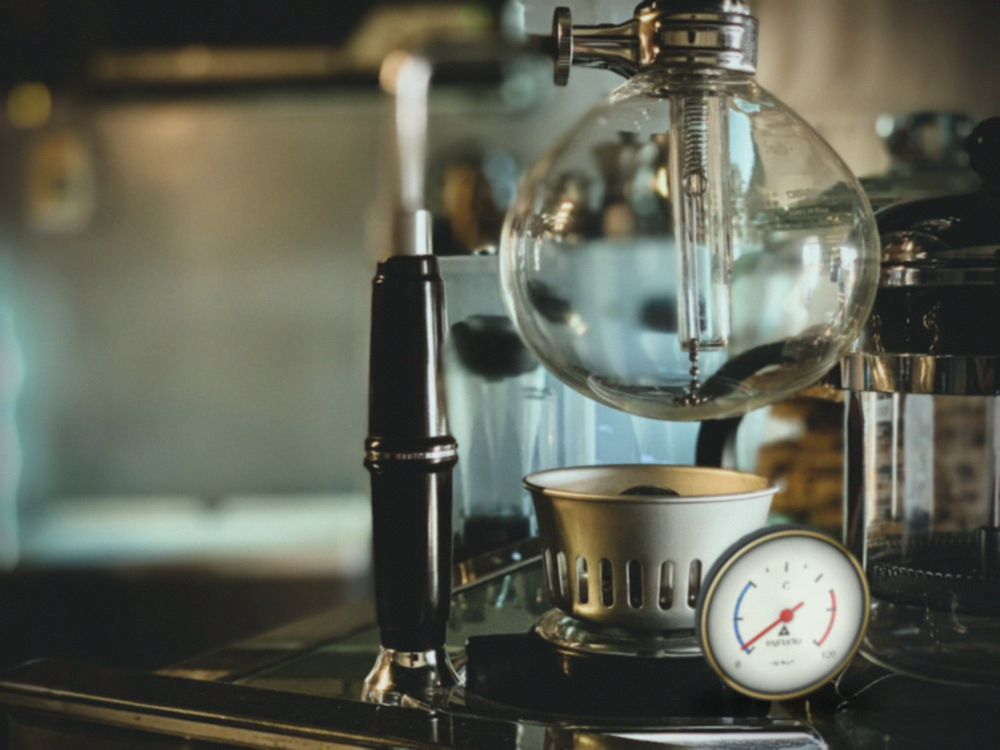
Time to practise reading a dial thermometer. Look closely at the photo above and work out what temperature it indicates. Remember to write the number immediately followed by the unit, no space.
5°C
